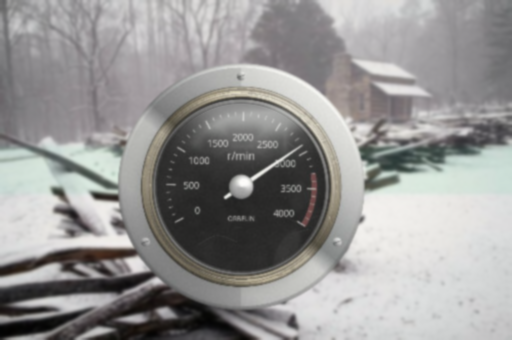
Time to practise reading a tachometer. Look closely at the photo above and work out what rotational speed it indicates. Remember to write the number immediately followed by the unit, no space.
2900rpm
